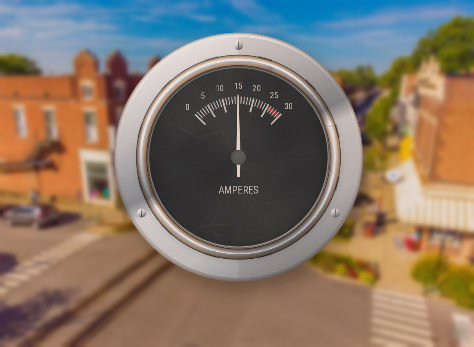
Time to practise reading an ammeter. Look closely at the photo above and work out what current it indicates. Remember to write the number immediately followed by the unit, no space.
15A
